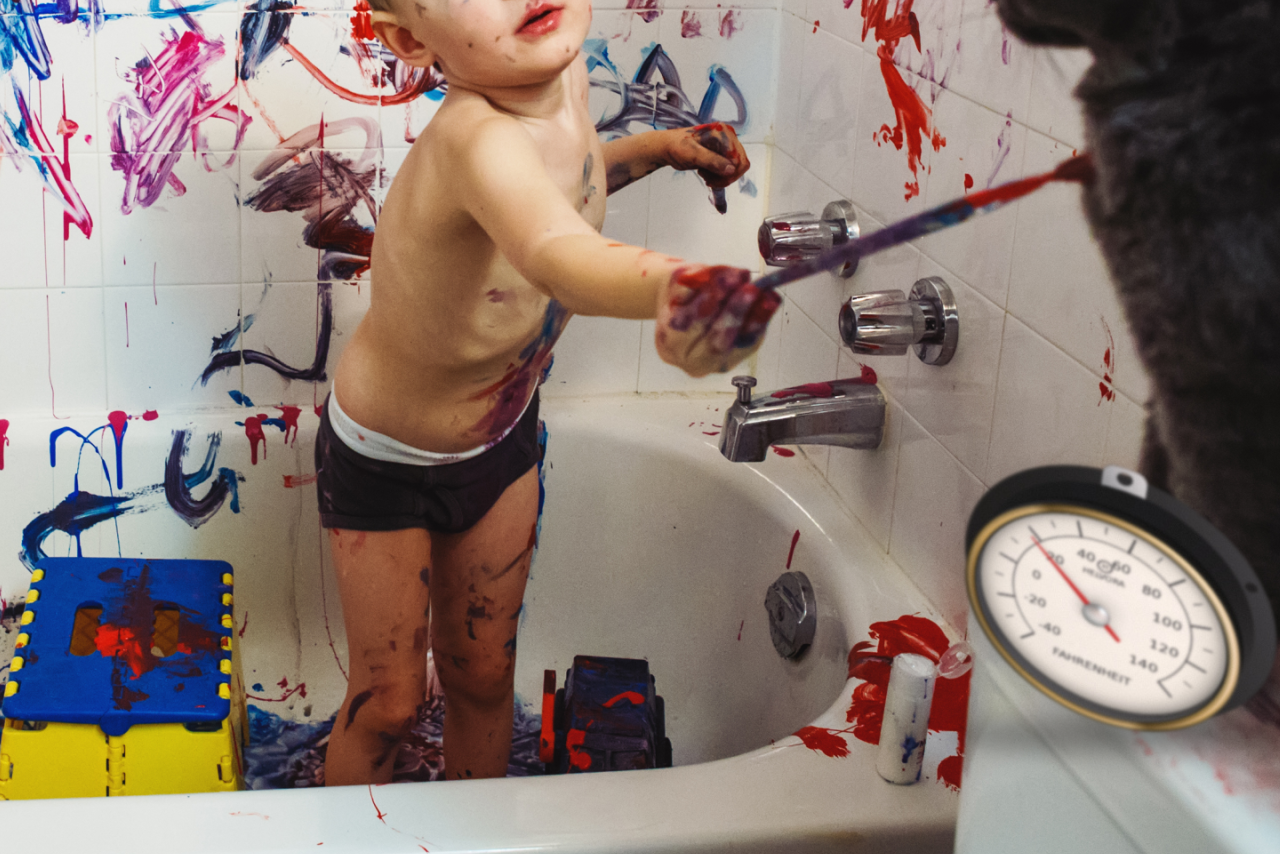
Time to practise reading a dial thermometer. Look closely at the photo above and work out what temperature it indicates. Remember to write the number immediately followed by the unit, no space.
20°F
